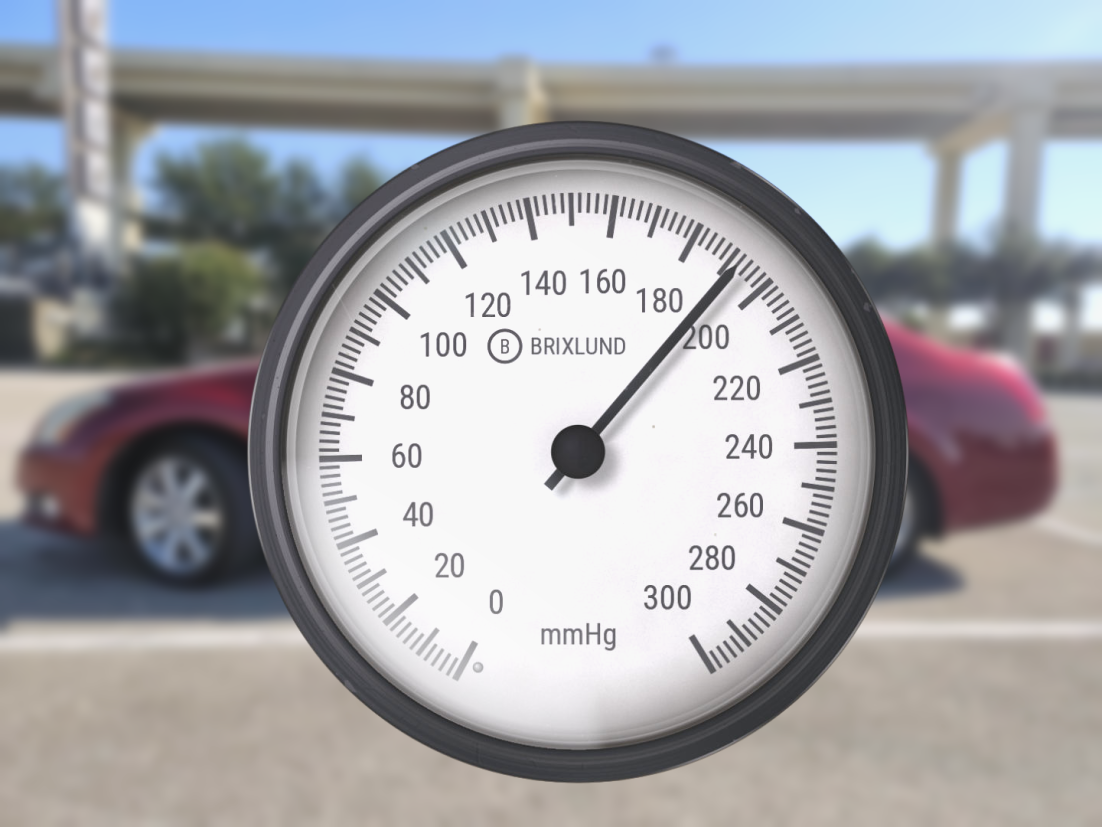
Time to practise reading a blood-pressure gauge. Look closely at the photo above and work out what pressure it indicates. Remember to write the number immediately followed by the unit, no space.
192mmHg
